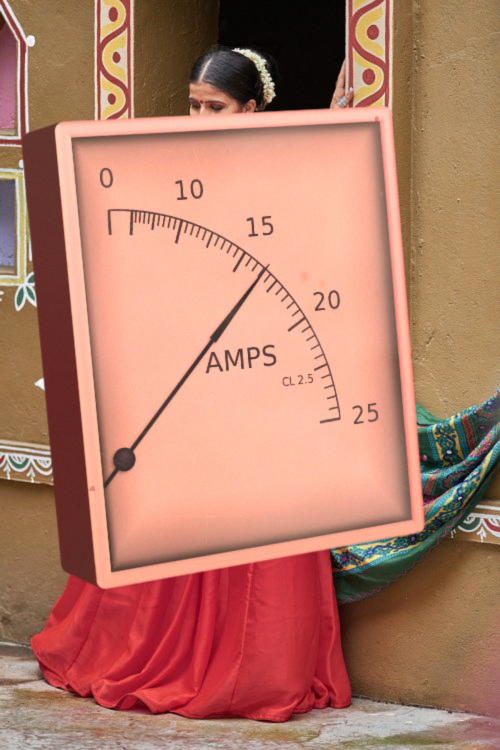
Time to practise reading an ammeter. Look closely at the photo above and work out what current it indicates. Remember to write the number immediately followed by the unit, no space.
16.5A
